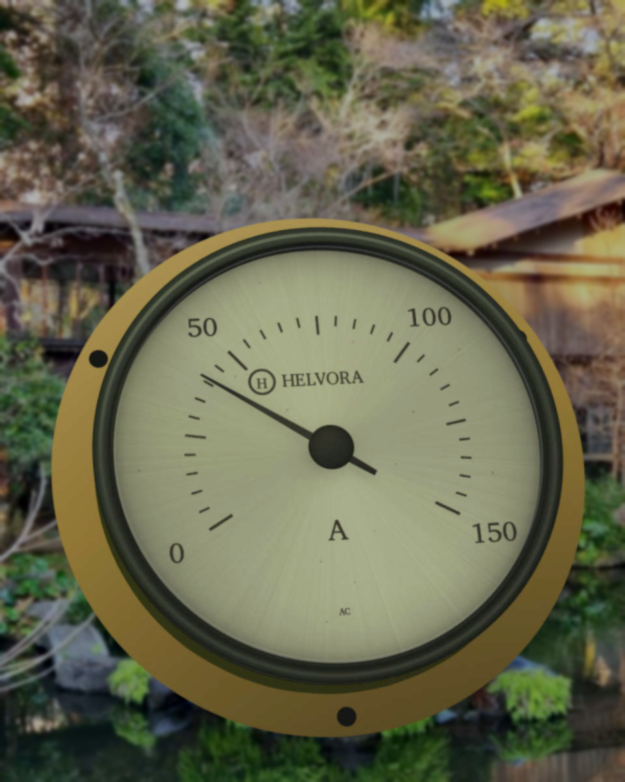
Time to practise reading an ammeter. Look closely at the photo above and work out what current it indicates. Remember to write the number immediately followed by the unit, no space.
40A
